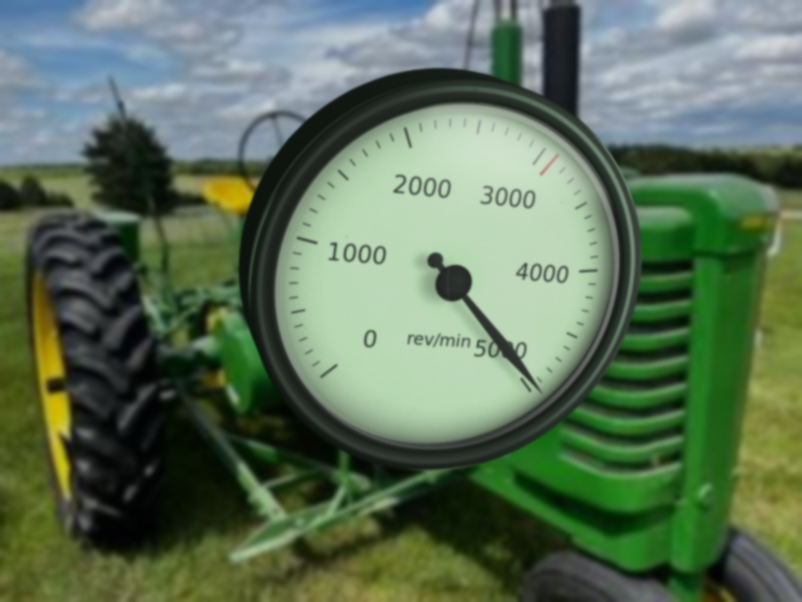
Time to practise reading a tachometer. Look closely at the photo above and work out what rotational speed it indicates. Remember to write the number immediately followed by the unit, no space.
4950rpm
